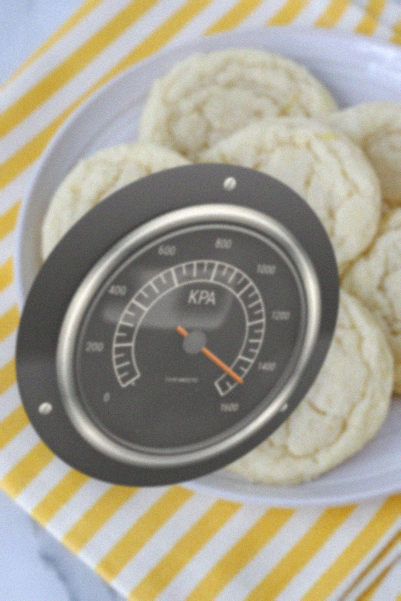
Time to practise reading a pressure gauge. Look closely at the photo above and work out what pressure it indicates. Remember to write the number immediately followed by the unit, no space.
1500kPa
